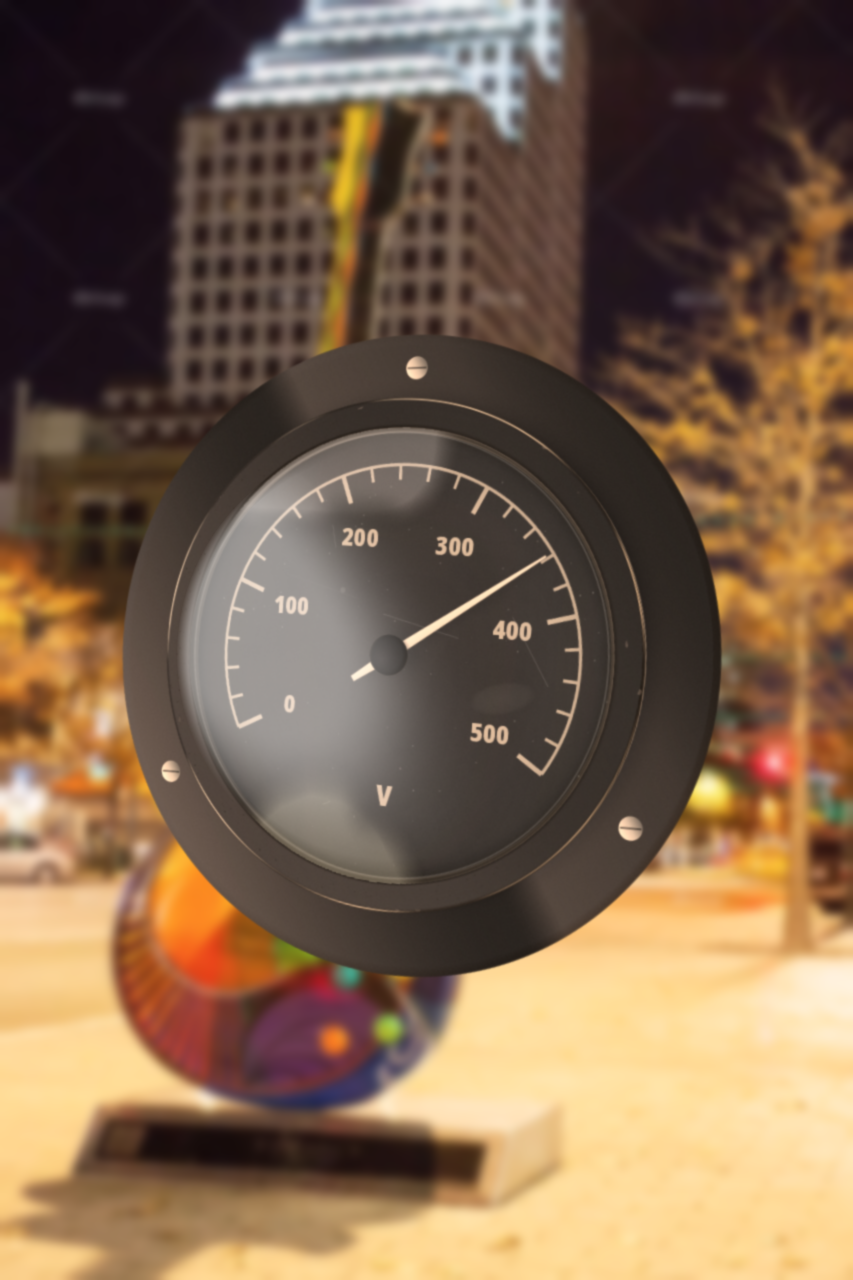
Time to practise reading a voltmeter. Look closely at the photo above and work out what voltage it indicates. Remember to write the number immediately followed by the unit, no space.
360V
